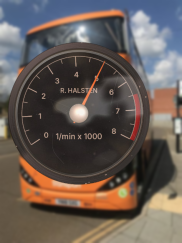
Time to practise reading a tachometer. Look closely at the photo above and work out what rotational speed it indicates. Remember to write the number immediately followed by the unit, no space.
5000rpm
